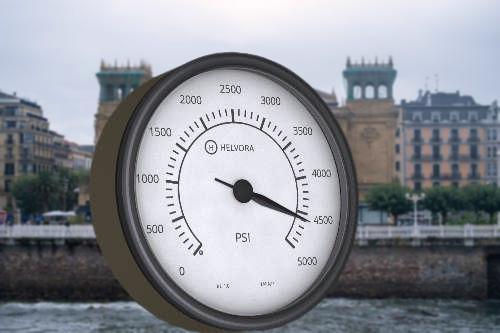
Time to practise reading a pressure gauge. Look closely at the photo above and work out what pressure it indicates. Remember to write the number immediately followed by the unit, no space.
4600psi
